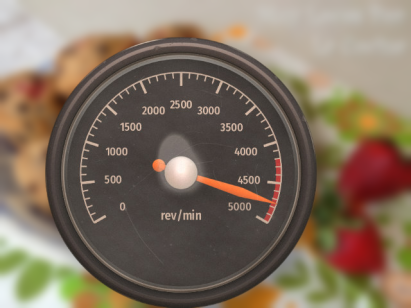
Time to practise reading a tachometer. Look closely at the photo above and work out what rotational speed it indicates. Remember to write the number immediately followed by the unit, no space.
4750rpm
